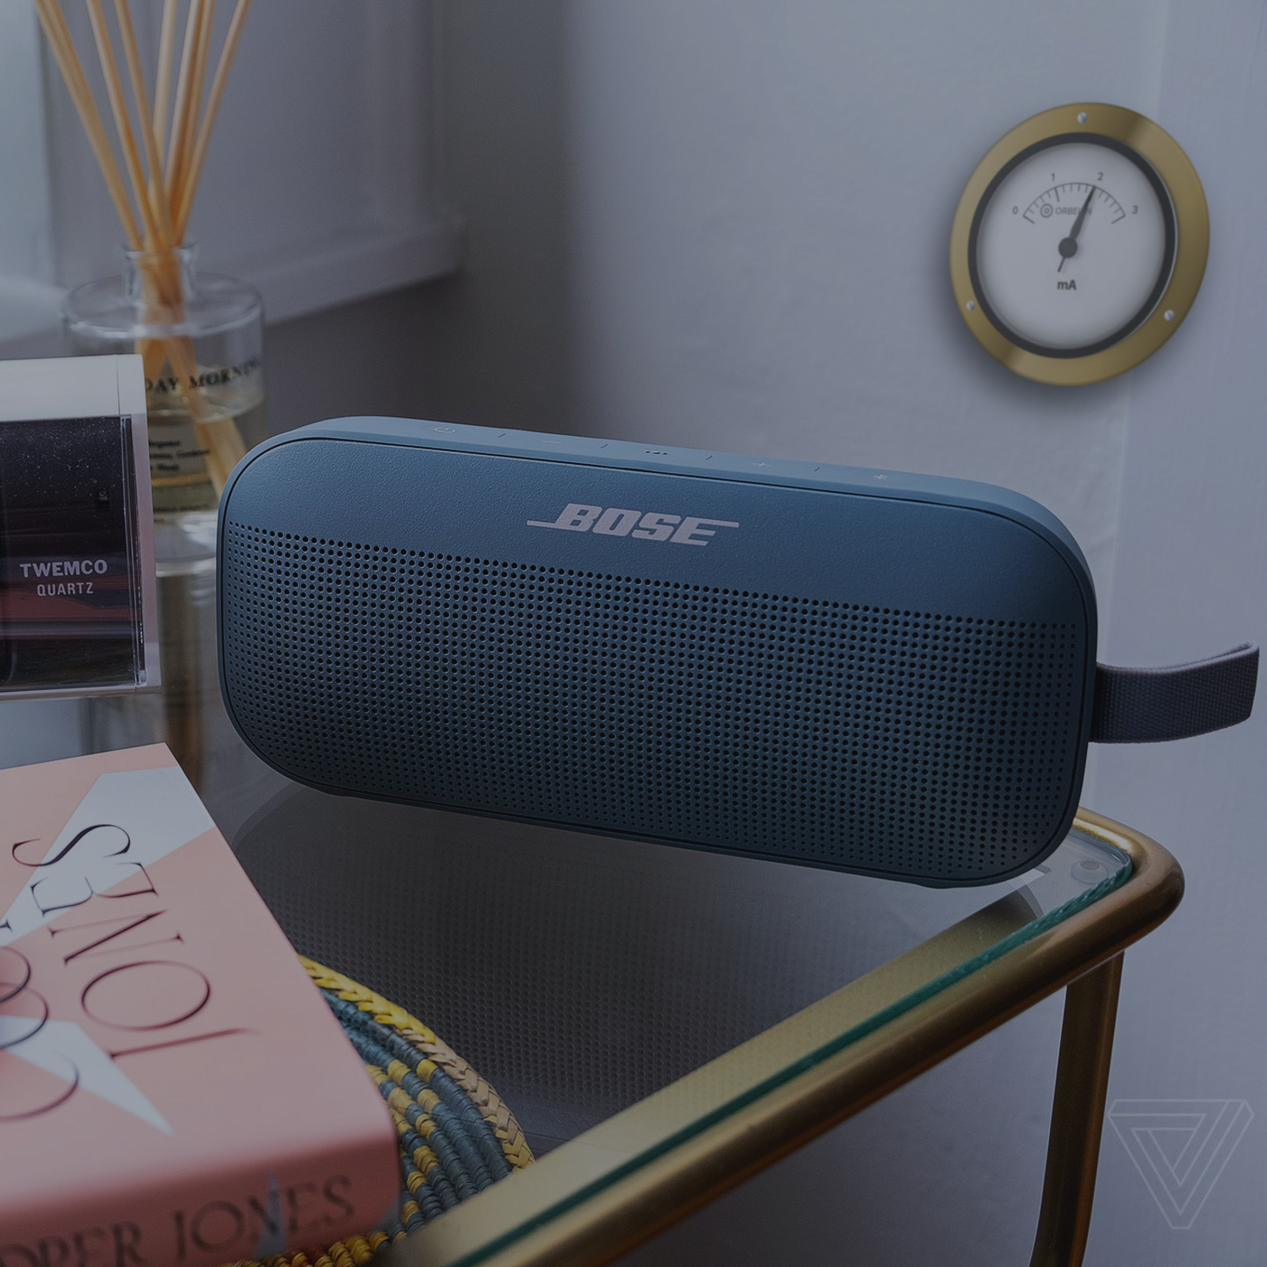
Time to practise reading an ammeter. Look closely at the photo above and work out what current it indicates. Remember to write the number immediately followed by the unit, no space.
2mA
